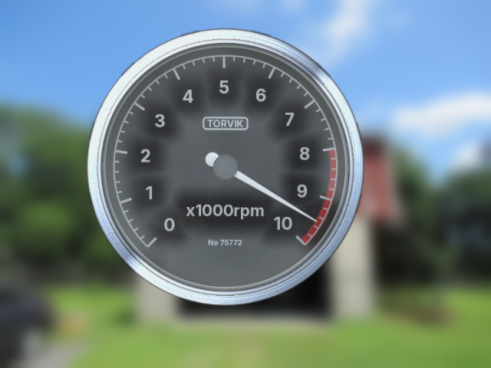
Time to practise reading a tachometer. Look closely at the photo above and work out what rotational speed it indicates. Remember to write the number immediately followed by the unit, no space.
9500rpm
